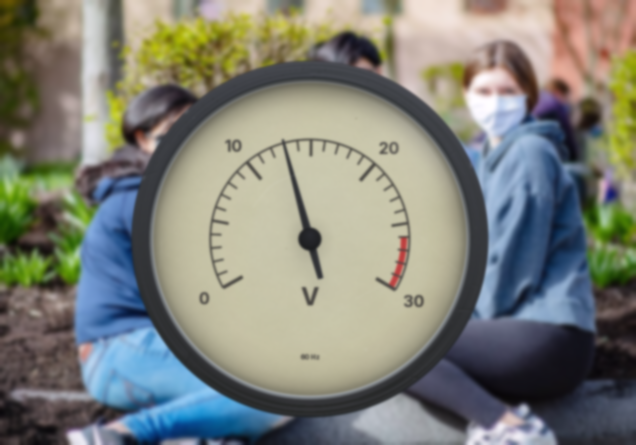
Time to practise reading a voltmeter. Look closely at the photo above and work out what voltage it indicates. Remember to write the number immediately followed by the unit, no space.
13V
